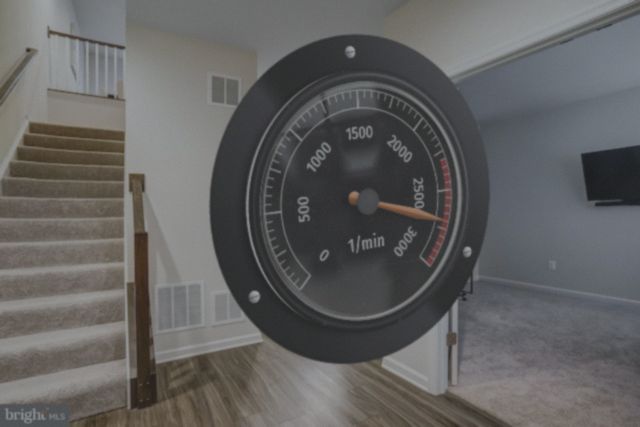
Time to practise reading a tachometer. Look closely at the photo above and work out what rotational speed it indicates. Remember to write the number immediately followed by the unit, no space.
2700rpm
